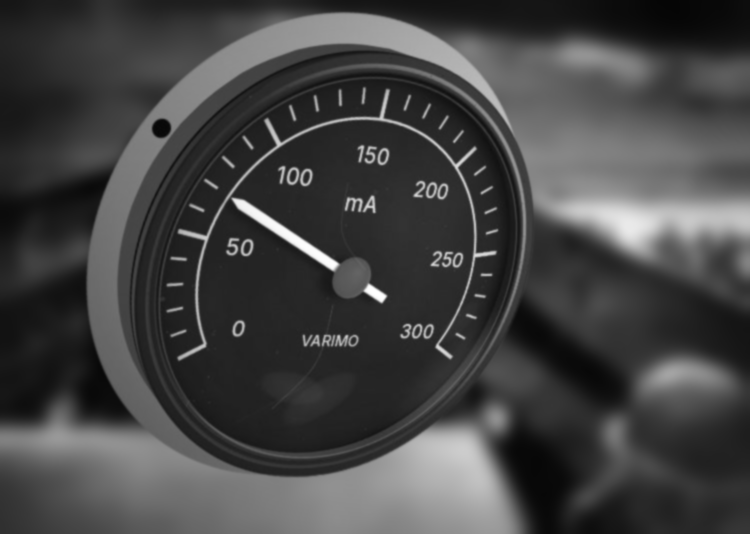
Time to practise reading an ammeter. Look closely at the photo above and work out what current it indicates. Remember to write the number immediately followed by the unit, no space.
70mA
